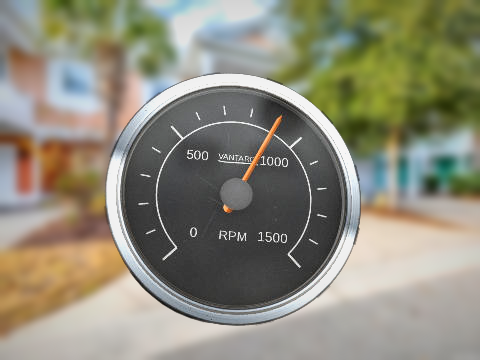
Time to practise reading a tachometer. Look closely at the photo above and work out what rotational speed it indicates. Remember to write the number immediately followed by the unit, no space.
900rpm
